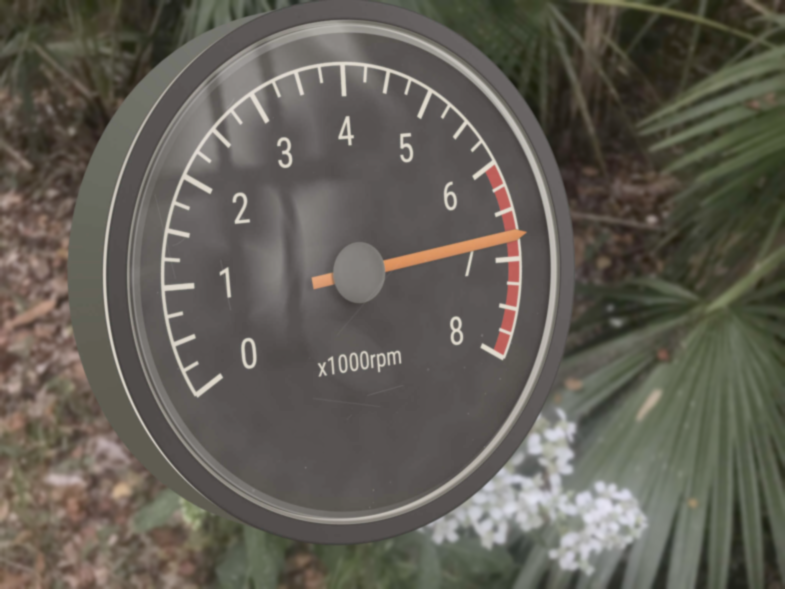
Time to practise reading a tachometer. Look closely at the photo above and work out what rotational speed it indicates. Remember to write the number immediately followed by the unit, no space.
6750rpm
